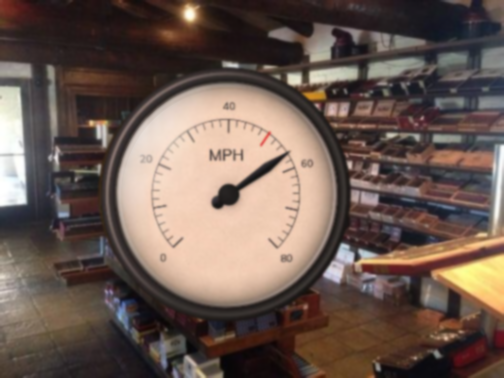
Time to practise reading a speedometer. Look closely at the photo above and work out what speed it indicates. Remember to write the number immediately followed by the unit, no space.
56mph
